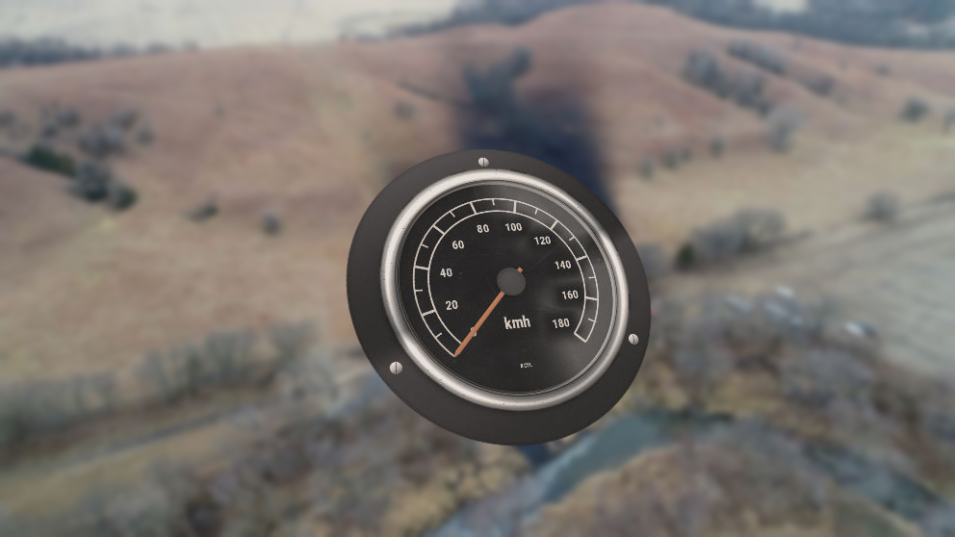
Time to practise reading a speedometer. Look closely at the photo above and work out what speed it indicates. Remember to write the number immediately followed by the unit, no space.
0km/h
